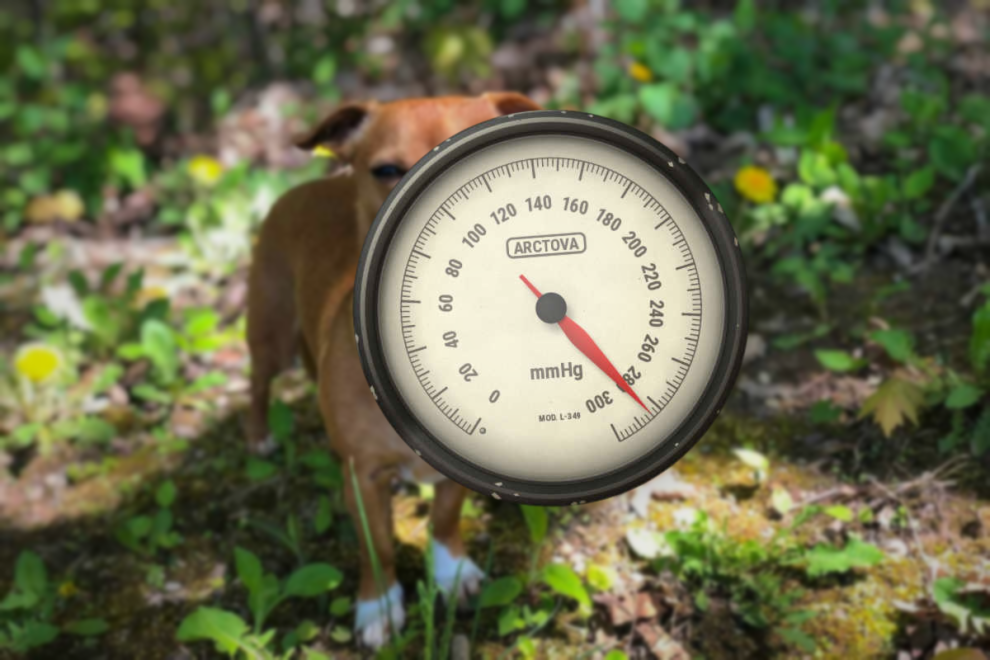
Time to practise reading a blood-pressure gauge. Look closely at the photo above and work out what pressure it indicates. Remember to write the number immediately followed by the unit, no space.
284mmHg
